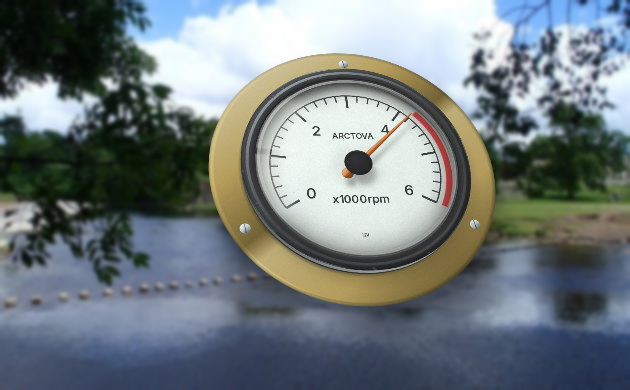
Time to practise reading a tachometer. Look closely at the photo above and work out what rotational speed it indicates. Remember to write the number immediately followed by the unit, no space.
4200rpm
